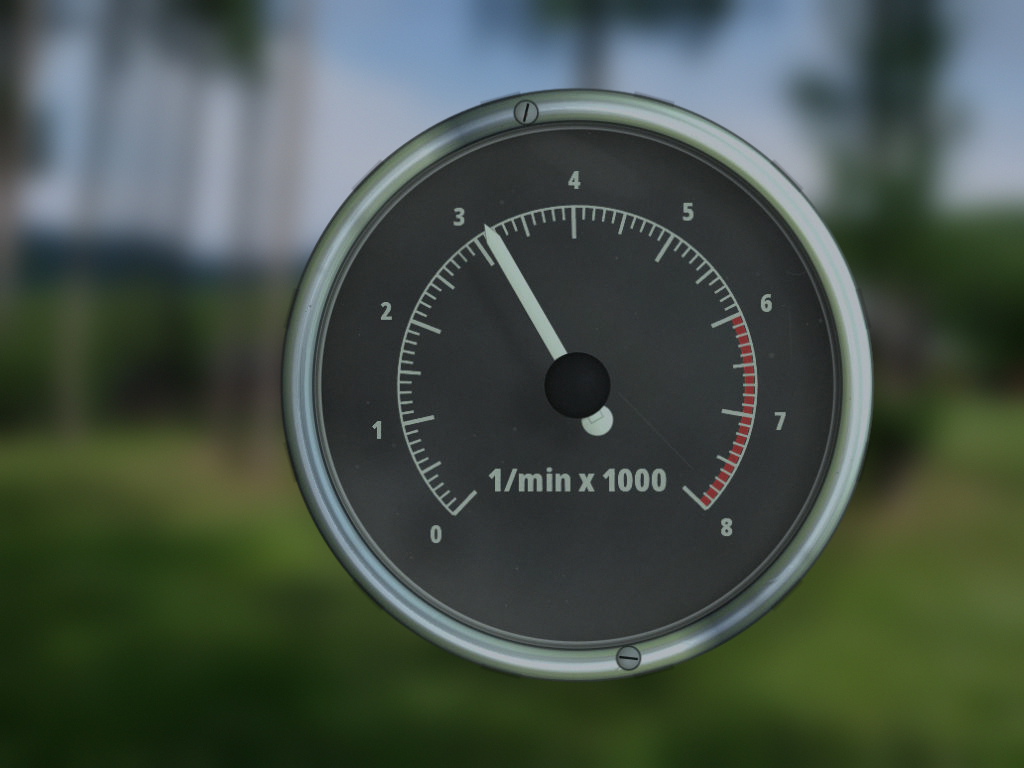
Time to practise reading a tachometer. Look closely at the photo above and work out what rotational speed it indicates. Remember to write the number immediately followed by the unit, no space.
3150rpm
